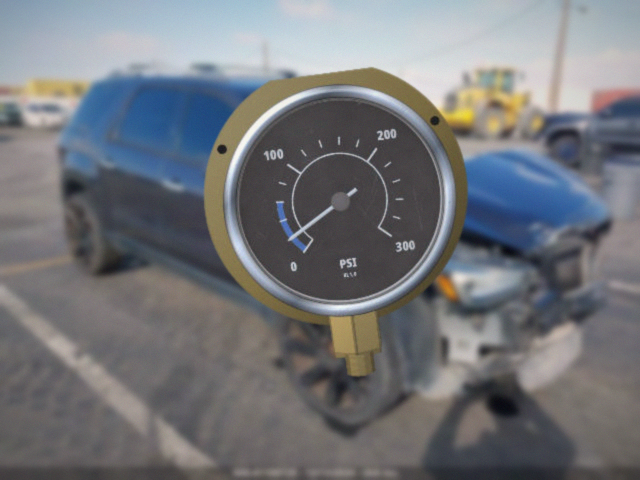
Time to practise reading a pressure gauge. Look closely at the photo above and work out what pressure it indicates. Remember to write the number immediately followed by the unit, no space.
20psi
